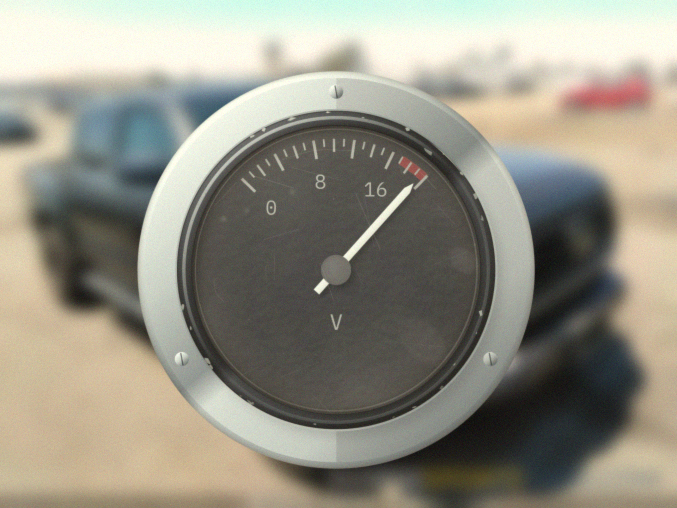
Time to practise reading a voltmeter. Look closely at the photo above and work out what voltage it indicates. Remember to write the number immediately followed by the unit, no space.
19.5V
